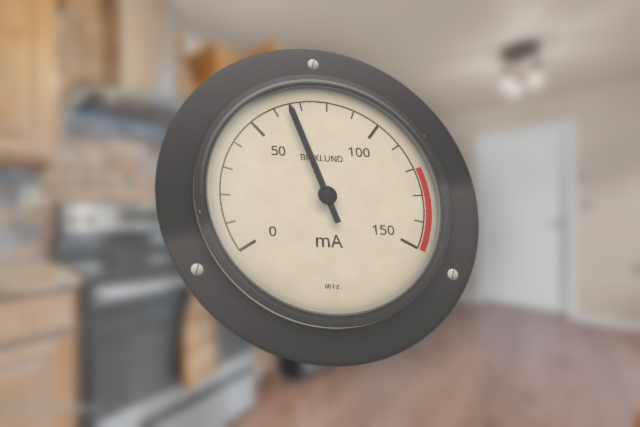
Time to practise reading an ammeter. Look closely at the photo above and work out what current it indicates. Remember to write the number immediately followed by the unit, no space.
65mA
